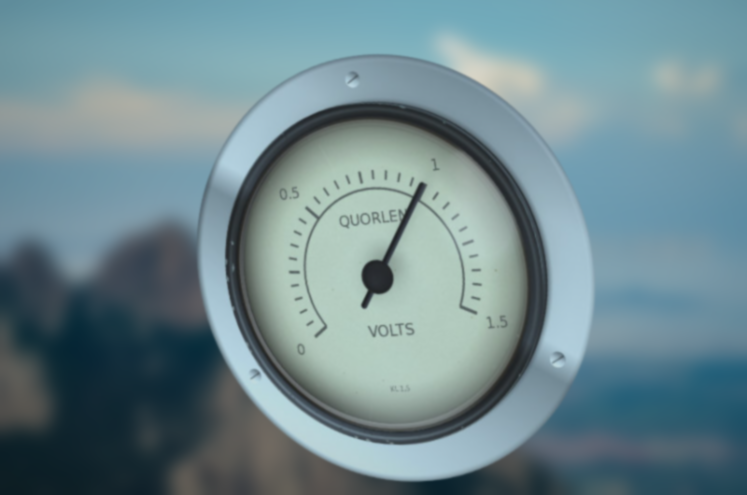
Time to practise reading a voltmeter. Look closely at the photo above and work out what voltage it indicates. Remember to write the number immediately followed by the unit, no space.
1V
